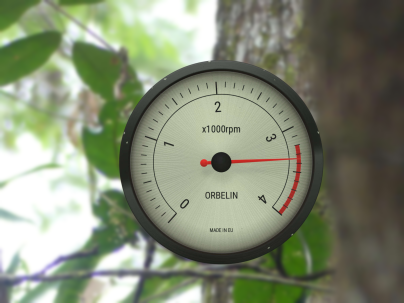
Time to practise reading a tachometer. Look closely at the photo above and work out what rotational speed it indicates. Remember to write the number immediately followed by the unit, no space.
3350rpm
